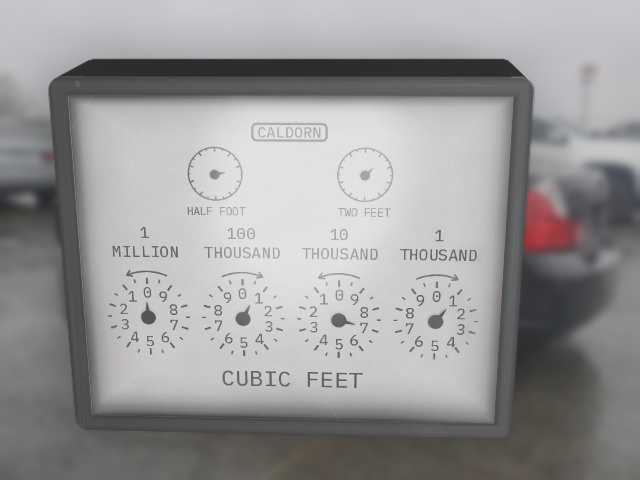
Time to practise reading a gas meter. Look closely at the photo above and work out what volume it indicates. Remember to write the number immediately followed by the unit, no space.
7100ft³
